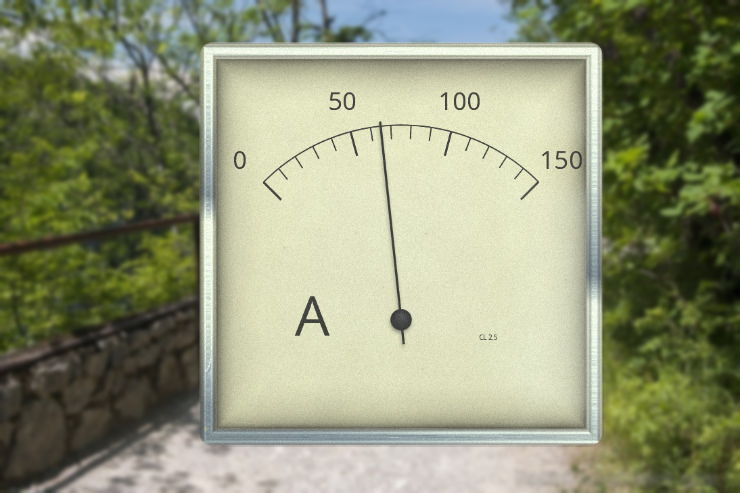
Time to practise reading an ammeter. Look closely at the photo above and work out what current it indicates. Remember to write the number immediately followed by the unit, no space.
65A
